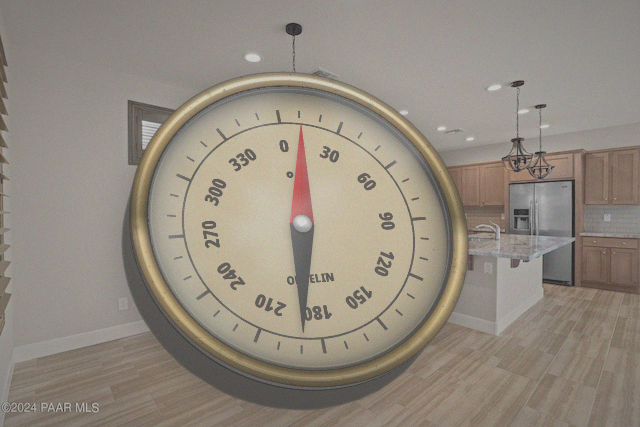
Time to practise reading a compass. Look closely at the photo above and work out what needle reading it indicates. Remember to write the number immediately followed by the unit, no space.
10°
